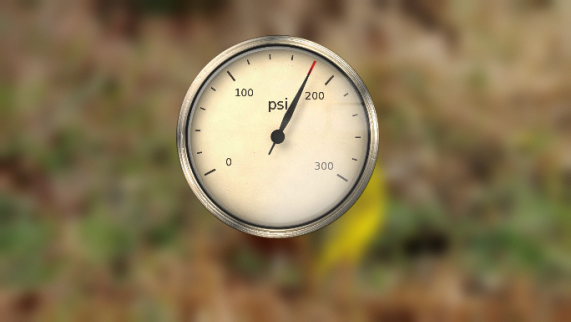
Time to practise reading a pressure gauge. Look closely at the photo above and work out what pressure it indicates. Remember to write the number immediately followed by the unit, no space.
180psi
